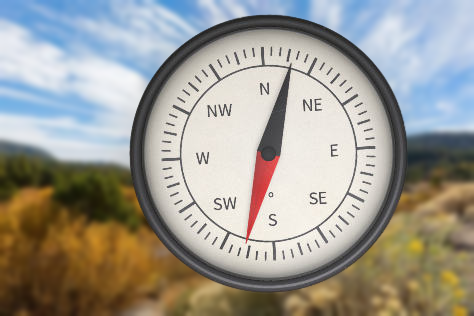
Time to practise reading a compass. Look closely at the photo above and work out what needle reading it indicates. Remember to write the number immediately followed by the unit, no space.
197.5°
